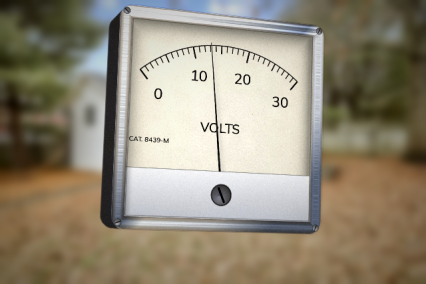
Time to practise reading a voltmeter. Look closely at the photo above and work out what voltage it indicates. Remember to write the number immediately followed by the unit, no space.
13V
